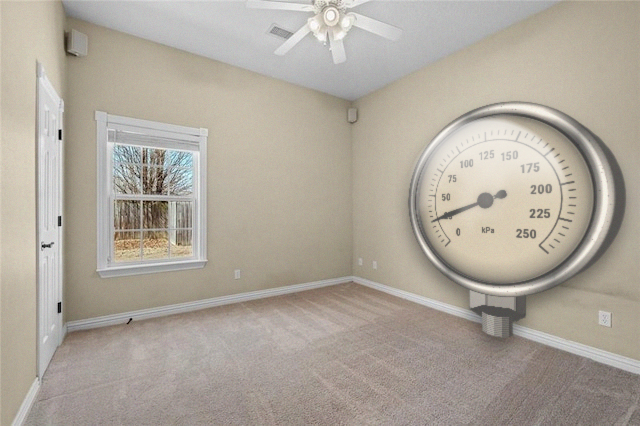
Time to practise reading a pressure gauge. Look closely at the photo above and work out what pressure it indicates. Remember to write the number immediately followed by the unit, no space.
25kPa
